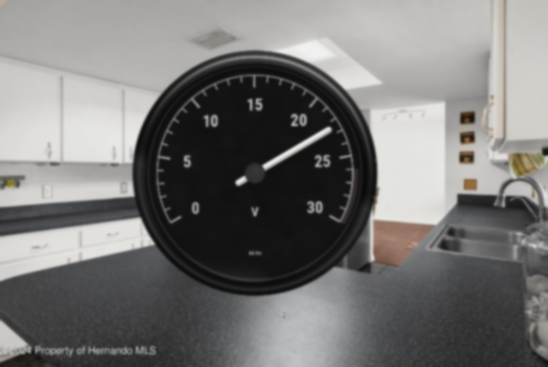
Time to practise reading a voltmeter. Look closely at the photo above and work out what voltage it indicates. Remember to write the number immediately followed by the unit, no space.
22.5V
